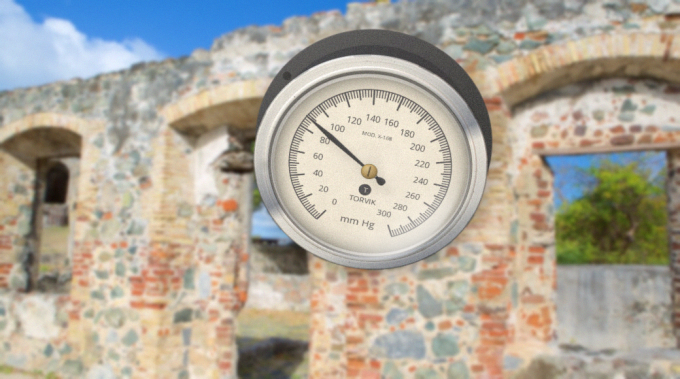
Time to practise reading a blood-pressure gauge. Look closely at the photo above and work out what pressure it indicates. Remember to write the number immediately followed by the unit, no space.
90mmHg
